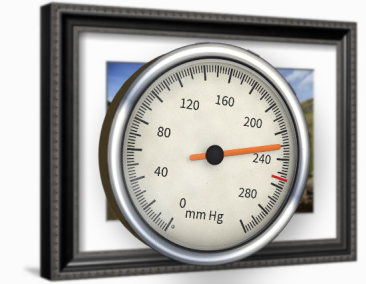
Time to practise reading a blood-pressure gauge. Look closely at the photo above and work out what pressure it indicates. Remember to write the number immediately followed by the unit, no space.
230mmHg
